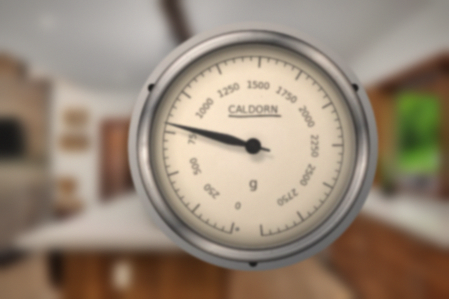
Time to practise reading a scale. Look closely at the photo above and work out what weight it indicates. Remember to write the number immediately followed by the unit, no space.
800g
